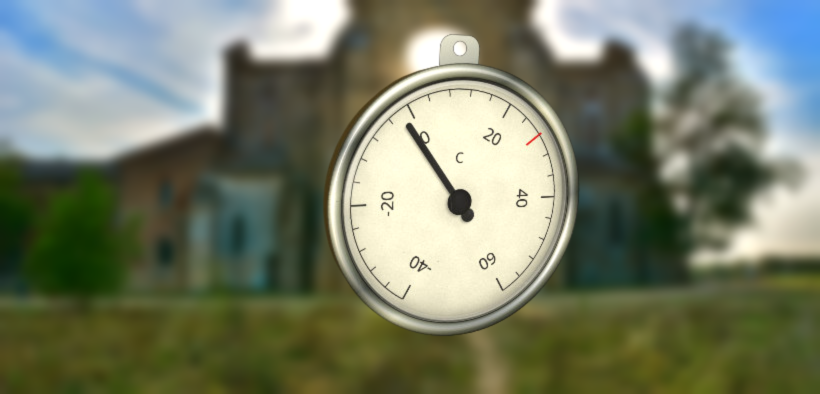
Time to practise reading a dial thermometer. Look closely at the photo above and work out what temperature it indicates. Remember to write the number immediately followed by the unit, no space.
-2°C
